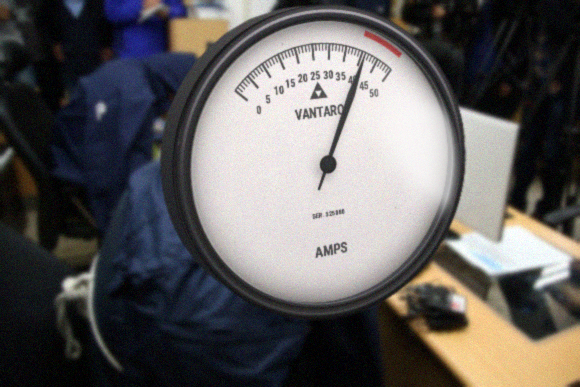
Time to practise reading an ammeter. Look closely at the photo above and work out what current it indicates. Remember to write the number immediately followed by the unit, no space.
40A
